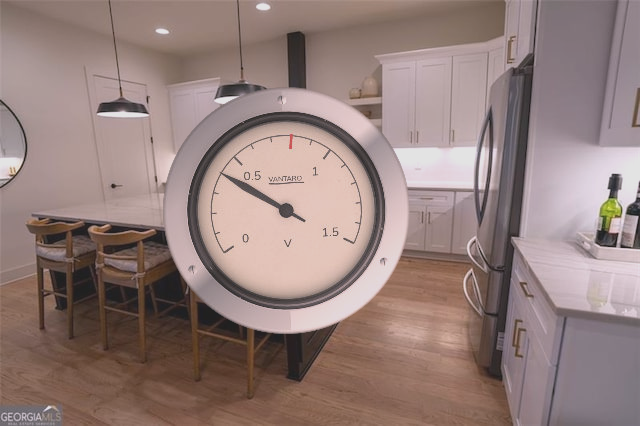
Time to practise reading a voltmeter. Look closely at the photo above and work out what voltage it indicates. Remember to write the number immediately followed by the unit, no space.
0.4V
